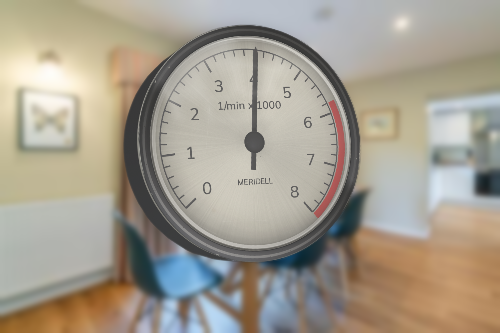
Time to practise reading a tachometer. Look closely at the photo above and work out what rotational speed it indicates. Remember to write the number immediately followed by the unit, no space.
4000rpm
